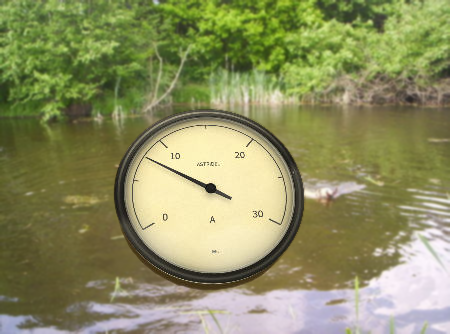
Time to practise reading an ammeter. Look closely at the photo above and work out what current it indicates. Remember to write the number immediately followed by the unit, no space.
7.5A
